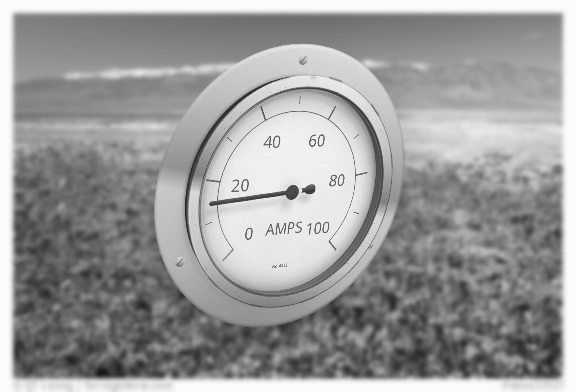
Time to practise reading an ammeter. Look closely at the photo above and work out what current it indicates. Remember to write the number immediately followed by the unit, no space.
15A
